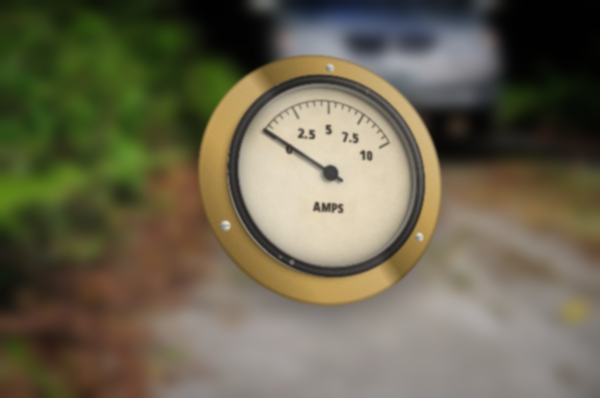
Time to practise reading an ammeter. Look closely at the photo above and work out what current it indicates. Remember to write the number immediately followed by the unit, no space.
0A
